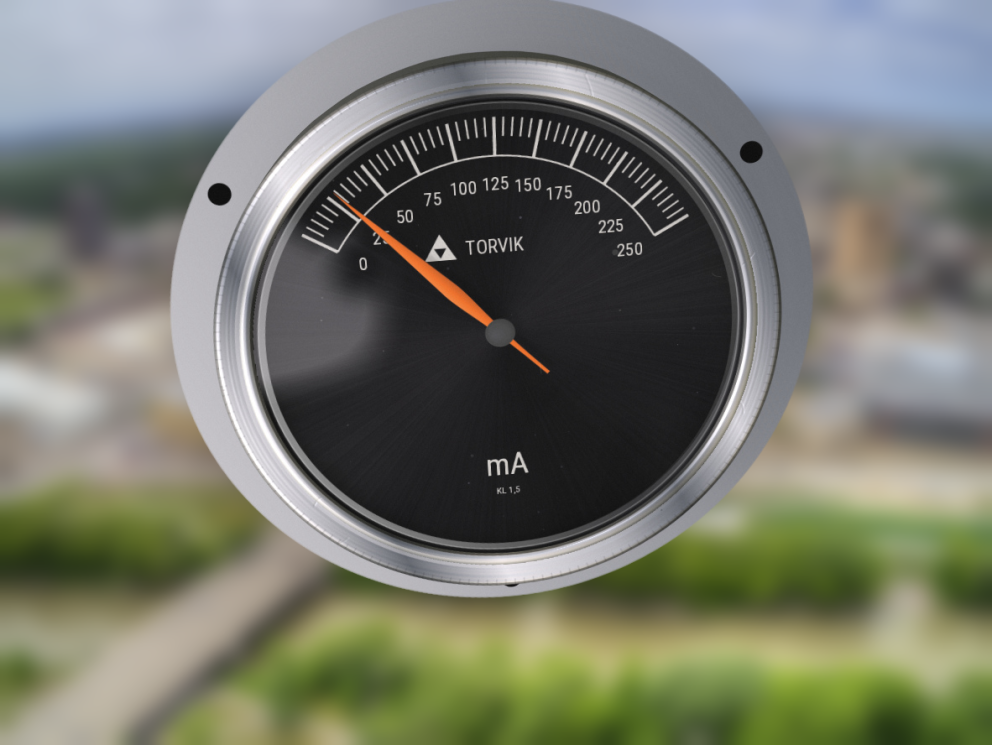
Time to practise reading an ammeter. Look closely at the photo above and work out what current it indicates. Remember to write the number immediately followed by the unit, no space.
30mA
